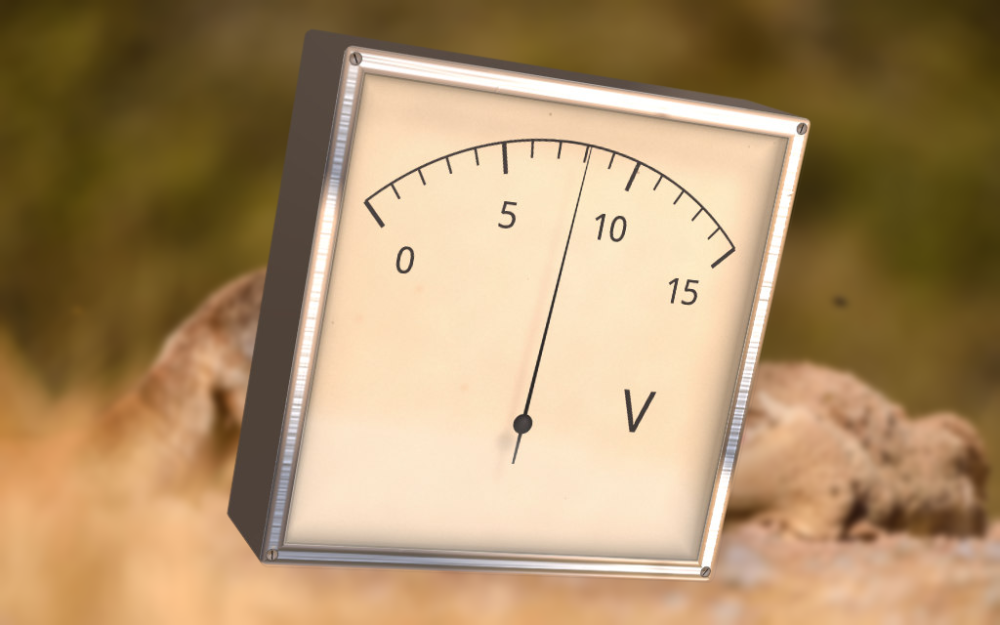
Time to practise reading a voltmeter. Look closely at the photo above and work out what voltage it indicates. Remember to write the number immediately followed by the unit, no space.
8V
